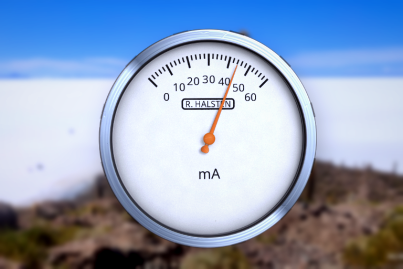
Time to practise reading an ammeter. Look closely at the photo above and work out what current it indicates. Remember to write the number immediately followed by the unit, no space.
44mA
